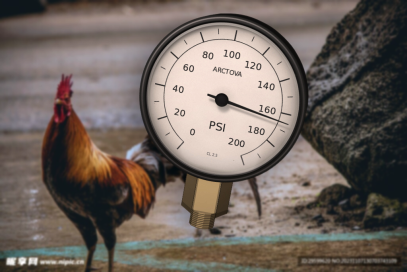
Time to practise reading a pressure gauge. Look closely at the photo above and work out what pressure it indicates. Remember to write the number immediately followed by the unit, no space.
165psi
